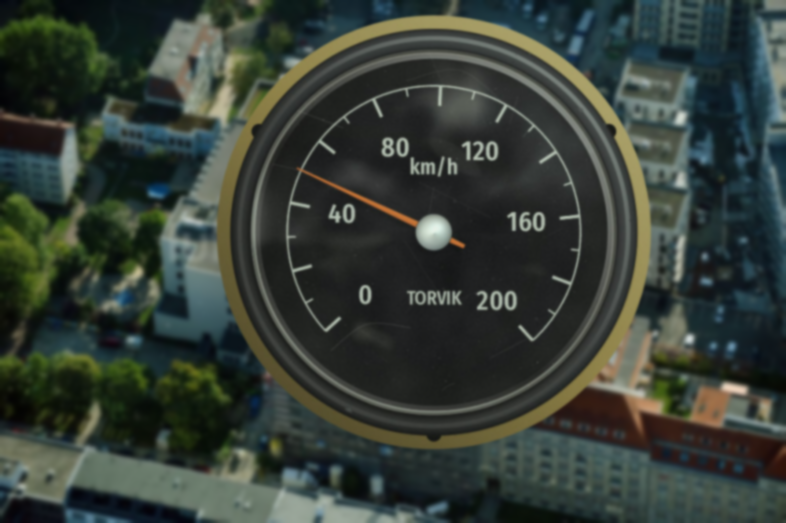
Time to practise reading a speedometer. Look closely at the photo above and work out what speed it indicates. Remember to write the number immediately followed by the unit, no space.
50km/h
